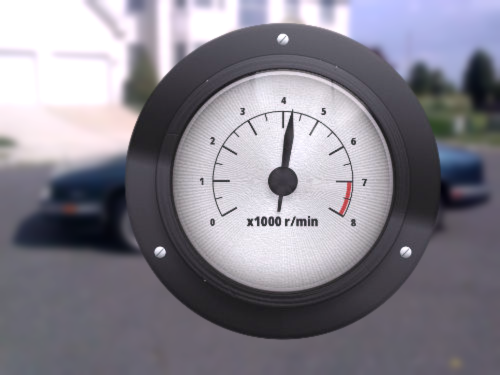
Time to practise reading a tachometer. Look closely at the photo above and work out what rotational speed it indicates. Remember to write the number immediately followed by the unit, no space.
4250rpm
